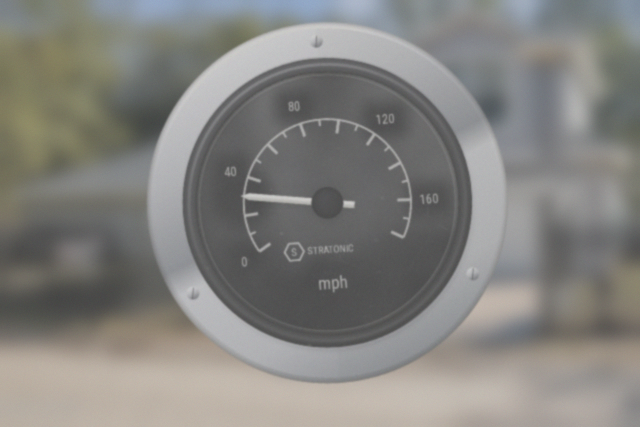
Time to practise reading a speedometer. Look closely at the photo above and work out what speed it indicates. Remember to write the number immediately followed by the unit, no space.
30mph
